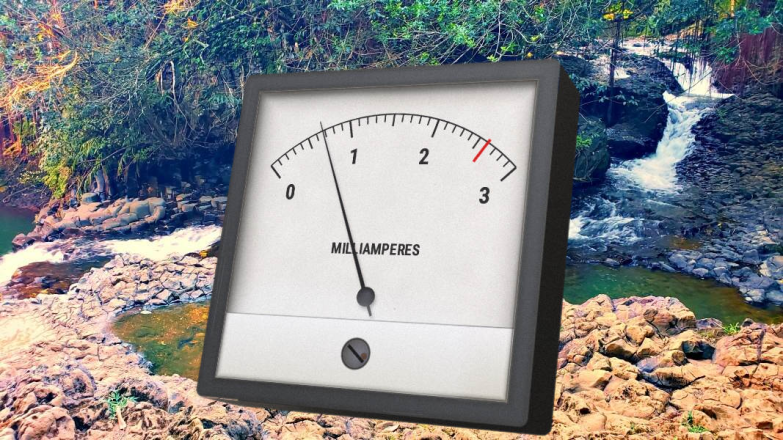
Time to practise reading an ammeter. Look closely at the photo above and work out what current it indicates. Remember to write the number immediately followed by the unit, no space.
0.7mA
